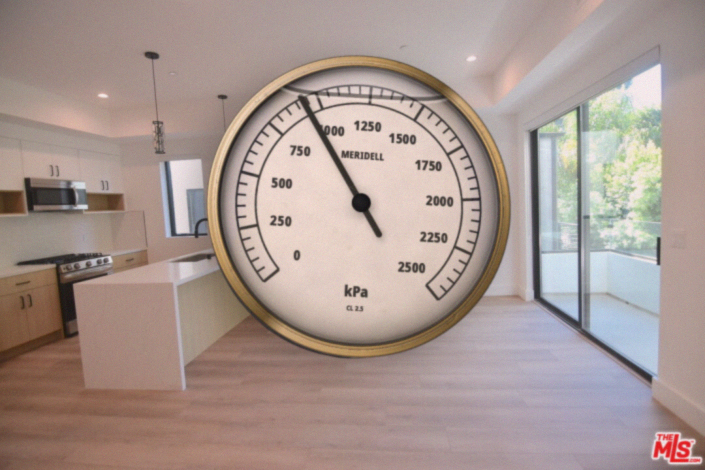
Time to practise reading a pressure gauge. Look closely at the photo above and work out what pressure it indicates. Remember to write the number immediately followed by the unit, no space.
925kPa
